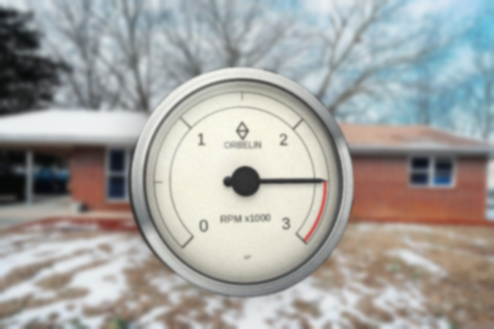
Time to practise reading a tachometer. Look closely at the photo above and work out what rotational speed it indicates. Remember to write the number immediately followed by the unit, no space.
2500rpm
